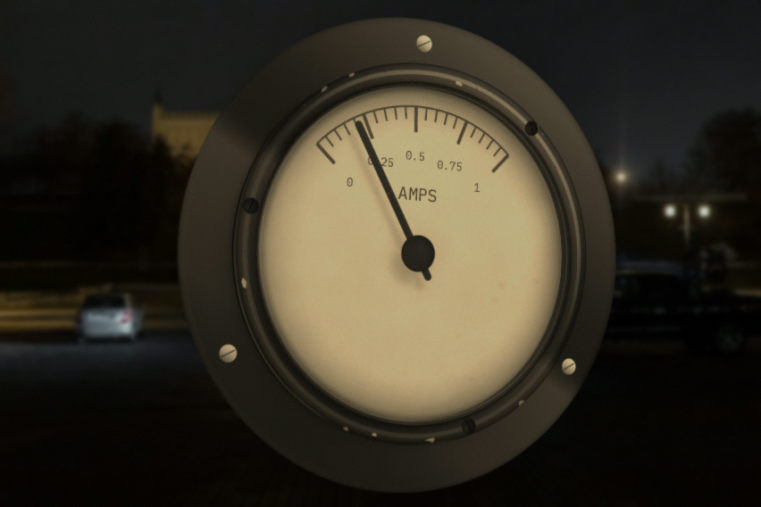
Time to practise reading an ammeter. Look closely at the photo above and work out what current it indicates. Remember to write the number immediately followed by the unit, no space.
0.2A
